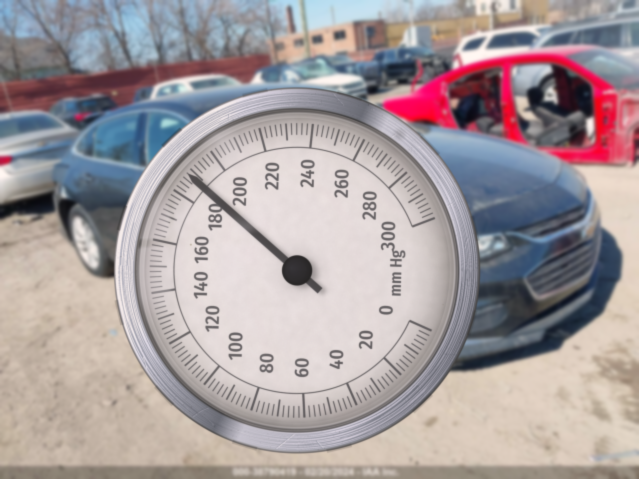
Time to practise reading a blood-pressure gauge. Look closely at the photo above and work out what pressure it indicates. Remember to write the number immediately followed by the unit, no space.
188mmHg
